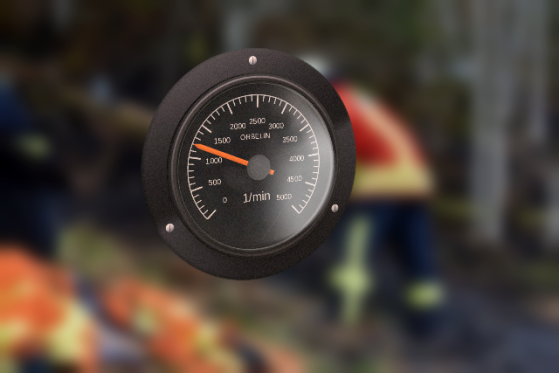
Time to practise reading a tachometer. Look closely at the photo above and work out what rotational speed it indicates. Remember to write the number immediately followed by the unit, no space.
1200rpm
